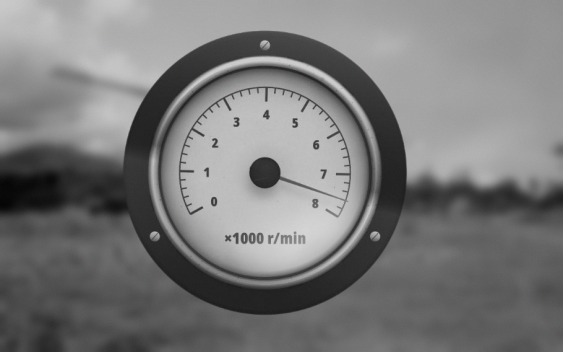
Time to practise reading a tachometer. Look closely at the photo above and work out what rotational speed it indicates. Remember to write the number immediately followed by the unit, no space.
7600rpm
